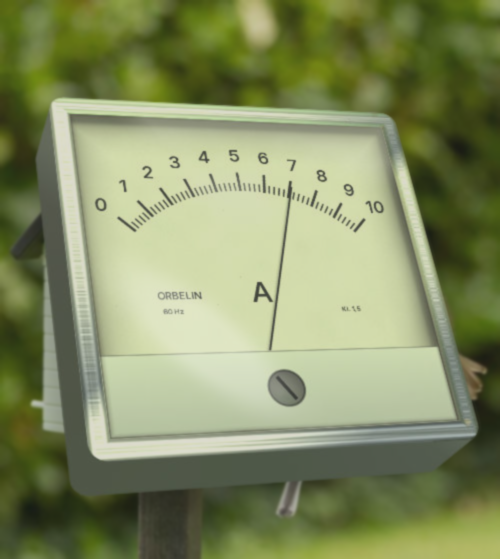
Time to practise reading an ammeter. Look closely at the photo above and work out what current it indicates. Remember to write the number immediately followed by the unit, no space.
7A
